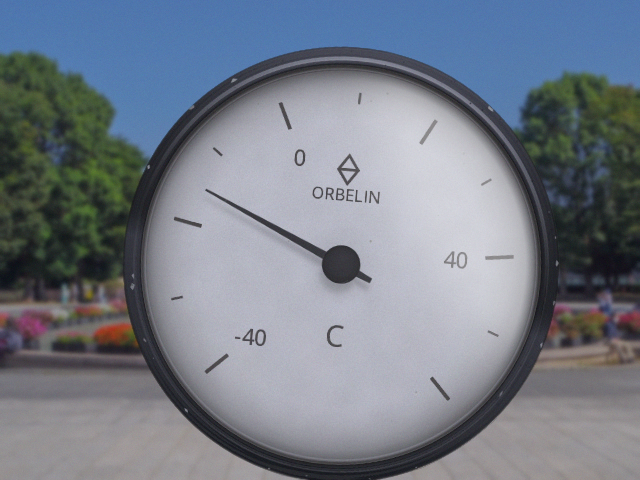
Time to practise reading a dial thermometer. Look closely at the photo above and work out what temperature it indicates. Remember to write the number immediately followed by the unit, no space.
-15°C
